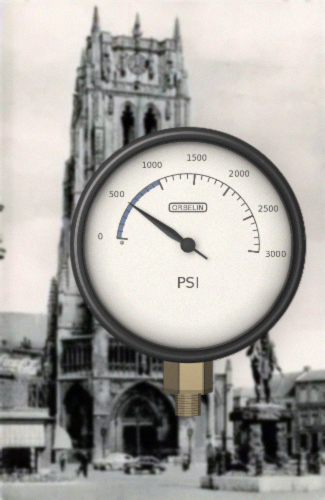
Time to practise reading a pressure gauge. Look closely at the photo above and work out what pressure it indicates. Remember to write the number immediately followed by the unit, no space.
500psi
